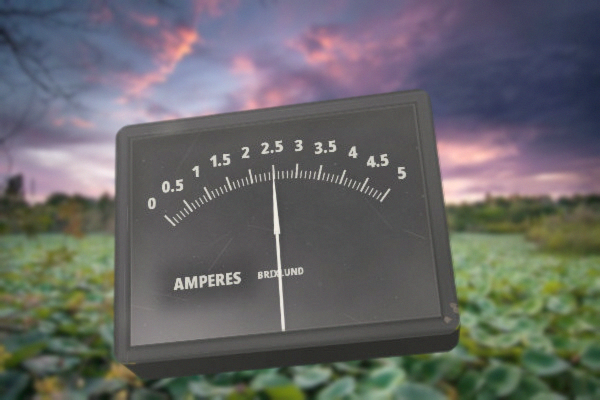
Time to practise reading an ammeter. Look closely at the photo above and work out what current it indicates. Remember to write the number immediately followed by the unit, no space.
2.5A
